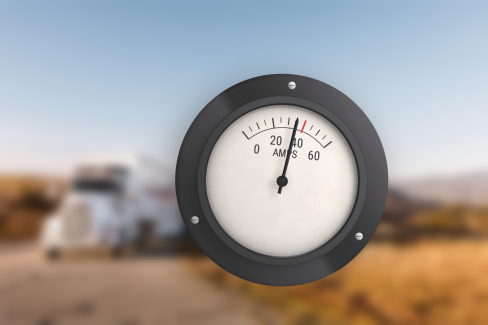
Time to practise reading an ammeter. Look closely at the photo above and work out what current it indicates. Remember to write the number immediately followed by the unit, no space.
35A
